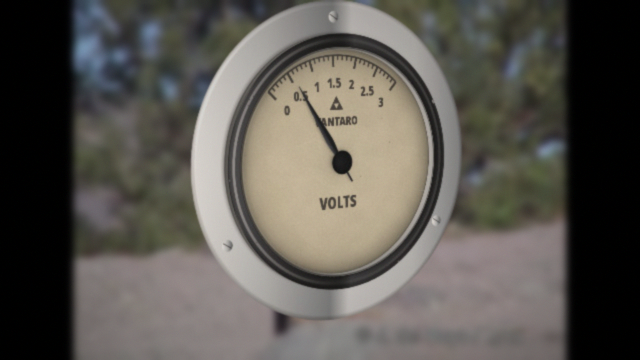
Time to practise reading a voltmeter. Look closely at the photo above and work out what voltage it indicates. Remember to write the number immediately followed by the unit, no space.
0.5V
